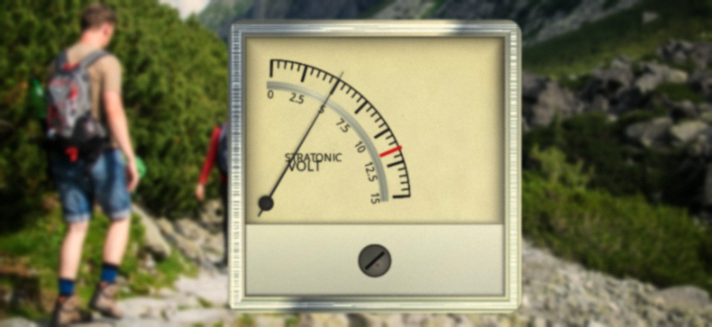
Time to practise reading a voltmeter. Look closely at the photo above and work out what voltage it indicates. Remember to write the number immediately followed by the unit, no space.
5V
